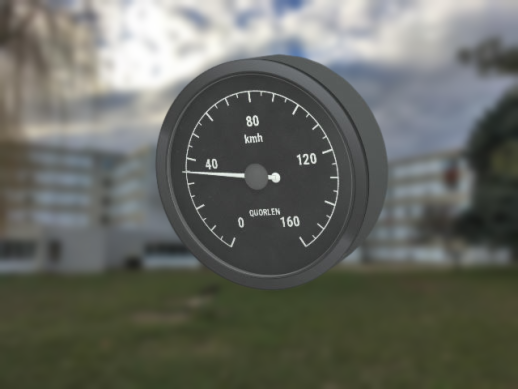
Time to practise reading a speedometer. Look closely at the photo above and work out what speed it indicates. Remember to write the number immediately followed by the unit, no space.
35km/h
